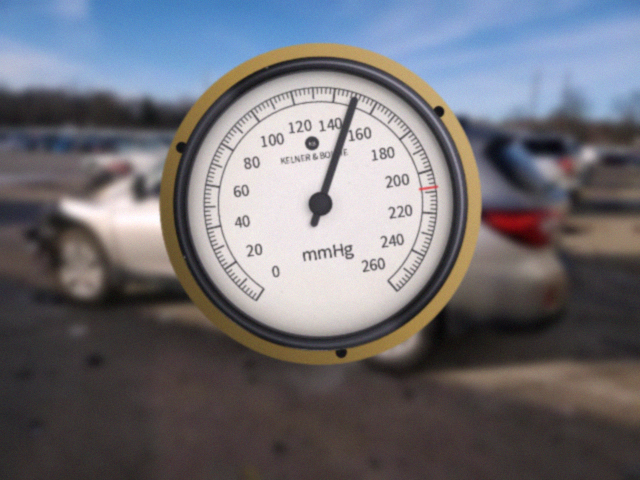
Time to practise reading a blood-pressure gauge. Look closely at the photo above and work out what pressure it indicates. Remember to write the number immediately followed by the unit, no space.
150mmHg
